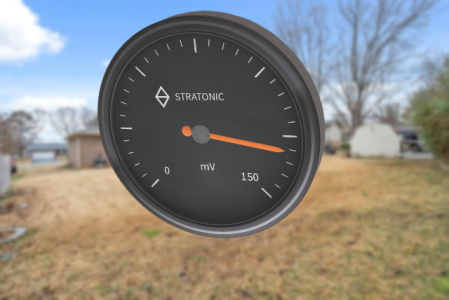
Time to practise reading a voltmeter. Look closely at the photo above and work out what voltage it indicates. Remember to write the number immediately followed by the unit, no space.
130mV
